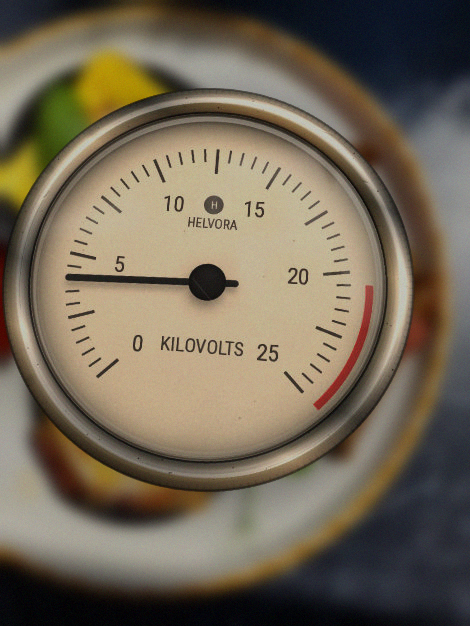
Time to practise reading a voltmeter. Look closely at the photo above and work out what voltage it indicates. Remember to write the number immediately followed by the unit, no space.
4kV
